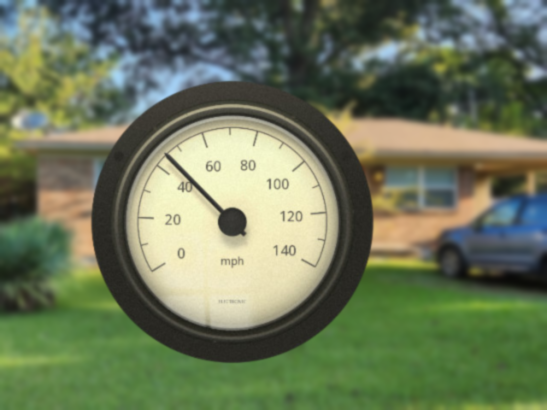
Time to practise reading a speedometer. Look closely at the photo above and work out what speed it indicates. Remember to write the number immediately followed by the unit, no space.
45mph
